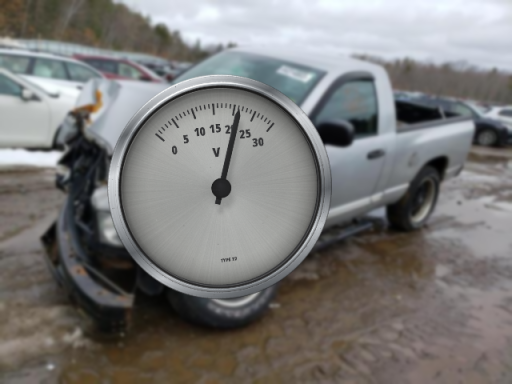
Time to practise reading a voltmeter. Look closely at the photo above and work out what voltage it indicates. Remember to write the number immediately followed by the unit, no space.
21V
